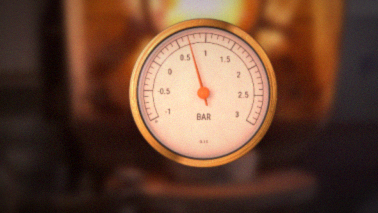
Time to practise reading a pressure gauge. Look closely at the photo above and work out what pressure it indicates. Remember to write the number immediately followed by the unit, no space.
0.7bar
